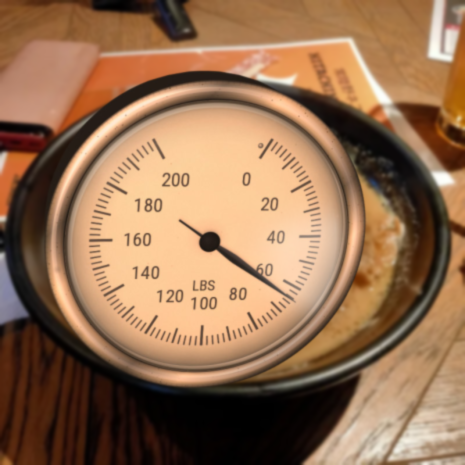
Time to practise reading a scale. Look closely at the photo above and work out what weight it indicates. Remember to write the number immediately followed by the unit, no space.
64lb
